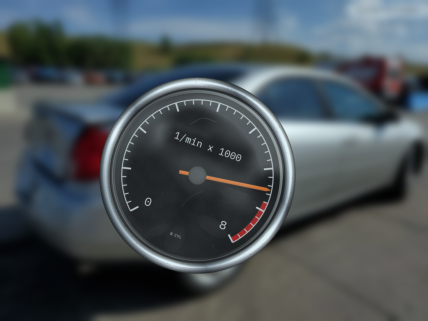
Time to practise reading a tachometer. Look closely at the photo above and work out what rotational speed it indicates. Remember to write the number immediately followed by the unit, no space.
6500rpm
